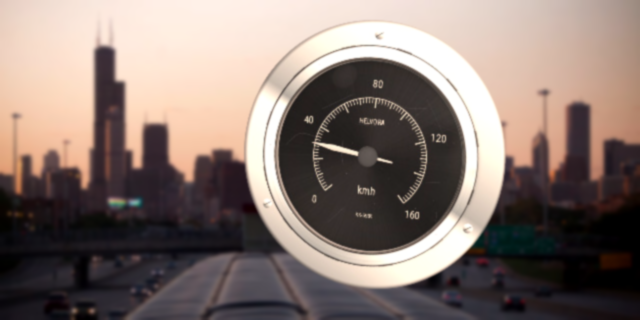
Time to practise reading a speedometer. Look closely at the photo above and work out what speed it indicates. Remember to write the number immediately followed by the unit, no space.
30km/h
